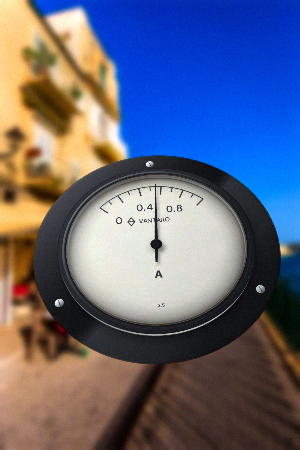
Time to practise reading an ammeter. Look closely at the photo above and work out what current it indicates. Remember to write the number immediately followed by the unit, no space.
0.55A
